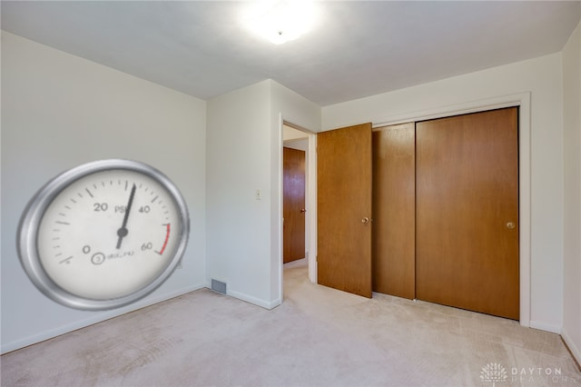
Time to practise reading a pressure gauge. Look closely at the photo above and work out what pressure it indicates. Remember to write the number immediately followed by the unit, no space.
32psi
